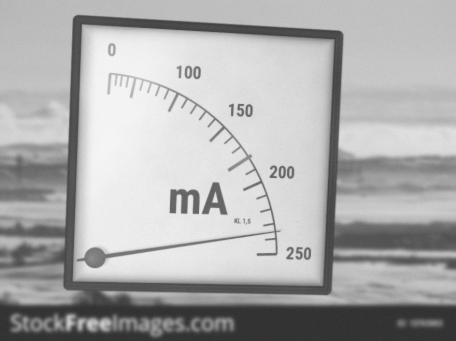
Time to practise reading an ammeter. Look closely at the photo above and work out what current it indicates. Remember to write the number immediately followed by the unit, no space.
235mA
